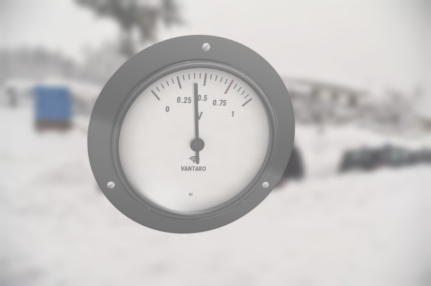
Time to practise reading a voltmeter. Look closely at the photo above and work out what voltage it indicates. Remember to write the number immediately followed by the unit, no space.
0.4V
